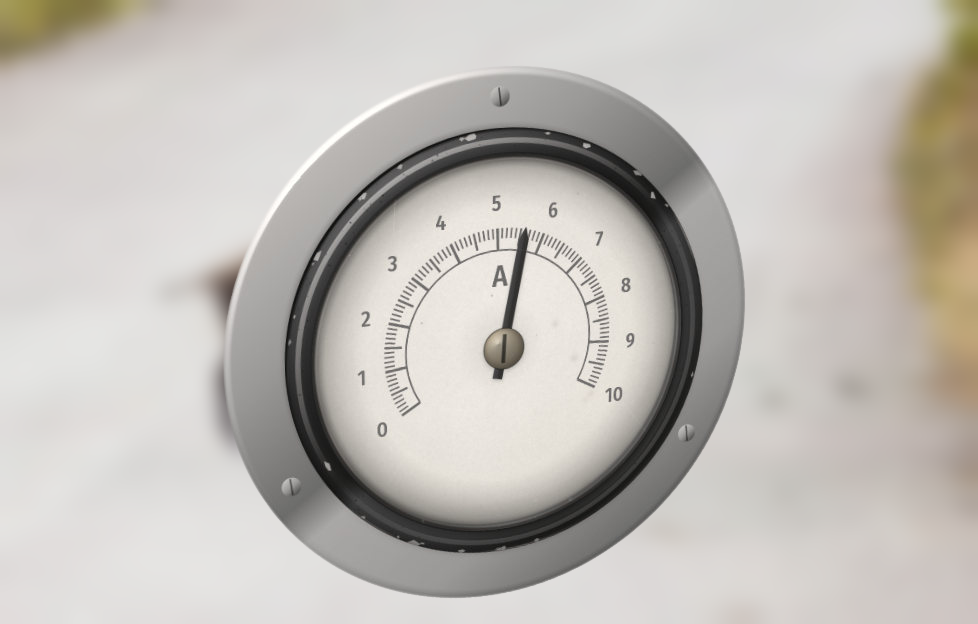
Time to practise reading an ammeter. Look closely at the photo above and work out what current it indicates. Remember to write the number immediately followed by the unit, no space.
5.5A
